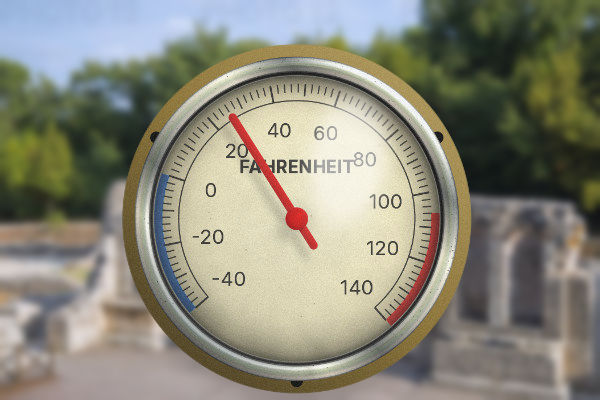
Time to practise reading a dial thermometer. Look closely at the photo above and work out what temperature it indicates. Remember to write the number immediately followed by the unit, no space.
26°F
